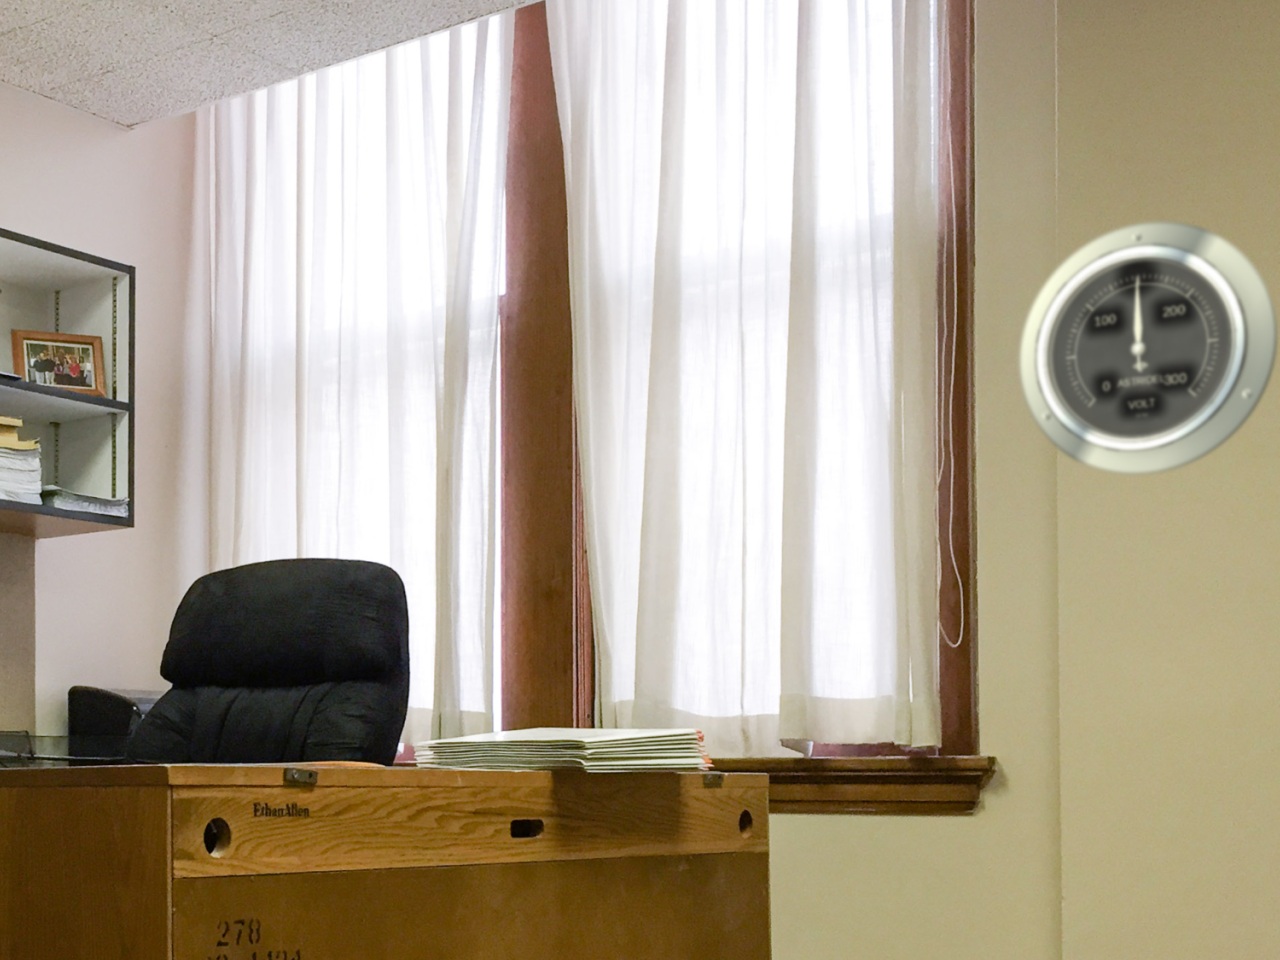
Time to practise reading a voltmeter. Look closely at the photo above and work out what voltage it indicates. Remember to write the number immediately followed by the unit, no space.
150V
